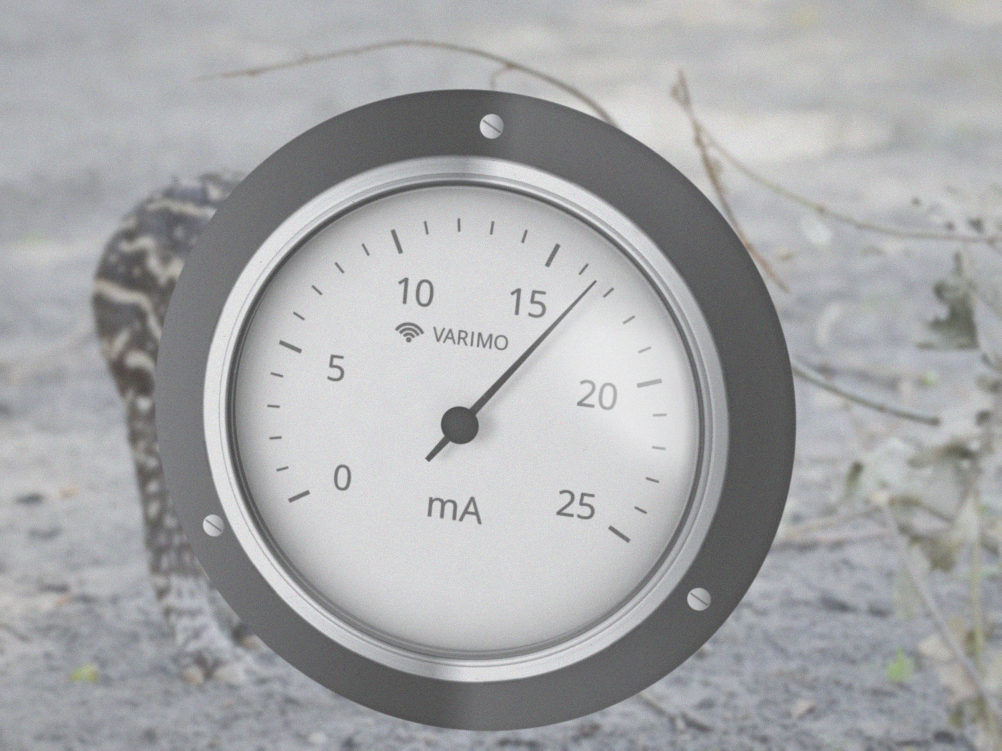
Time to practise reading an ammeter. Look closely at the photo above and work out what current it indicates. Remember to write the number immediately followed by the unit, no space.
16.5mA
